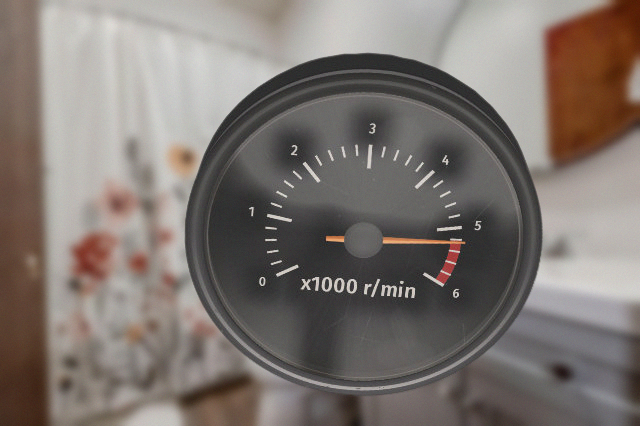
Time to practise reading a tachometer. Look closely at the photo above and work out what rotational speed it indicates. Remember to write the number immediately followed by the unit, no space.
5200rpm
